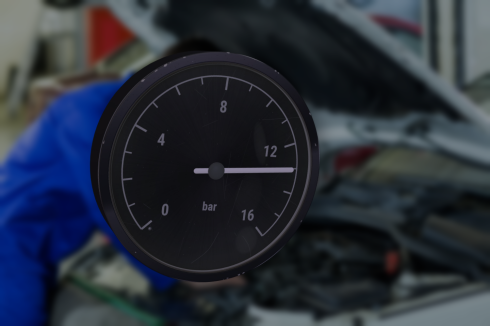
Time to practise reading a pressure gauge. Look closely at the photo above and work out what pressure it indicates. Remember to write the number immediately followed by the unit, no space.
13bar
